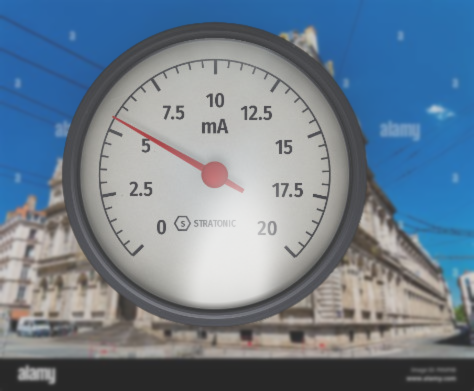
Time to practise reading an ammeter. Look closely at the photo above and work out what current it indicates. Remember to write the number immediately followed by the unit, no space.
5.5mA
